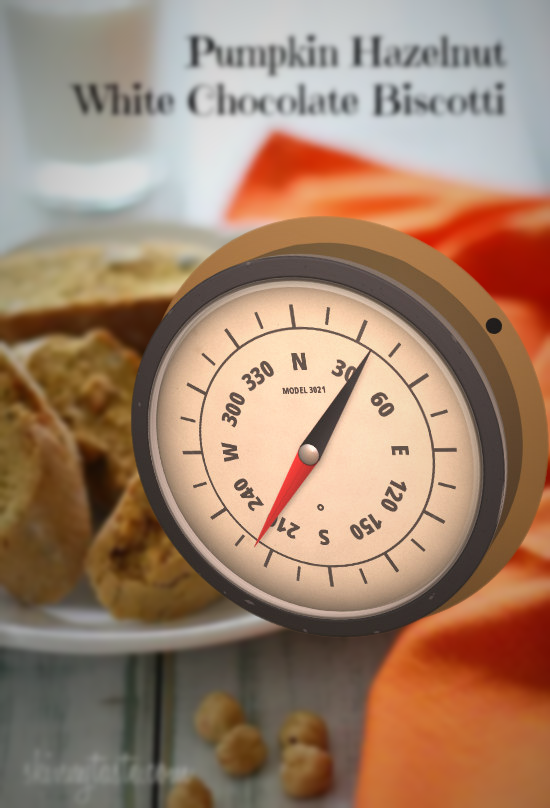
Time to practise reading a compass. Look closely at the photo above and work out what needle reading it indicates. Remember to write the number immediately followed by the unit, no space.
217.5°
